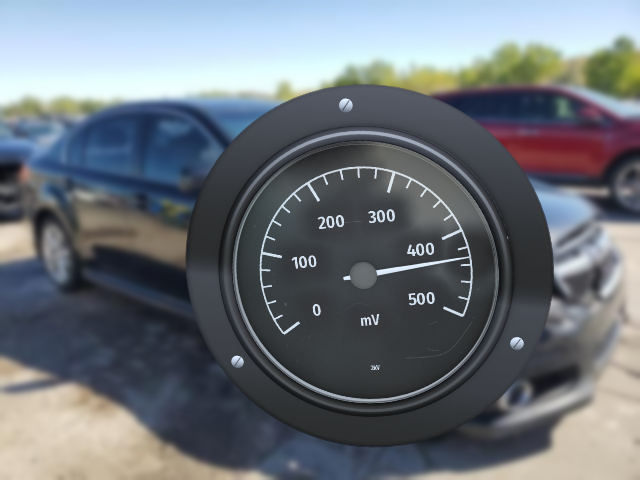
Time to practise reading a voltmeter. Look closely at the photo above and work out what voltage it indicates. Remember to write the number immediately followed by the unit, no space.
430mV
